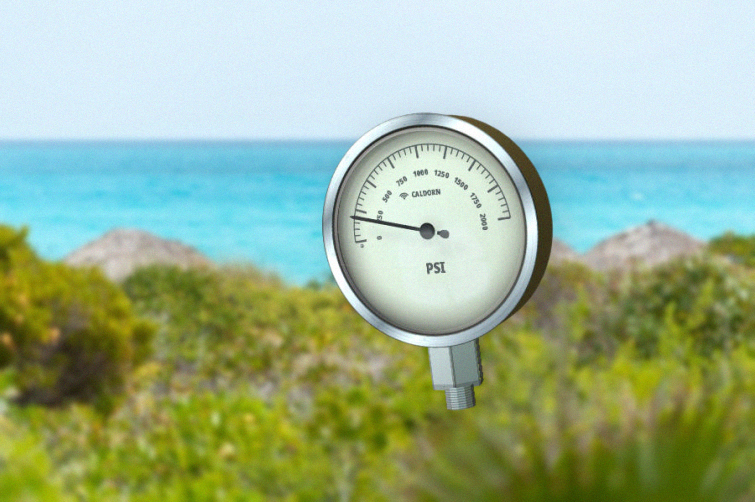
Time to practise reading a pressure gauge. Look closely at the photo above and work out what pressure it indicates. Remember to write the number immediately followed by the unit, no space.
200psi
